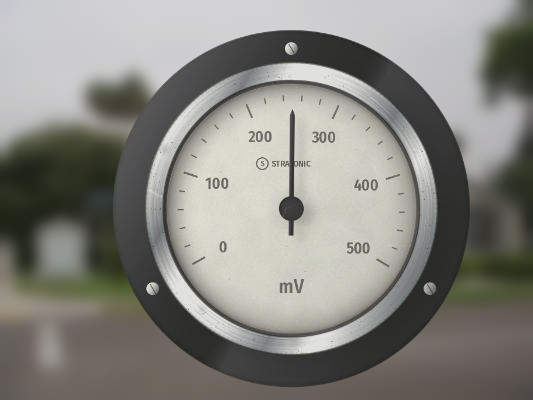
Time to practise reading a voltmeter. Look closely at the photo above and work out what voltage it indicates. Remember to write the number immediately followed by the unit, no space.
250mV
